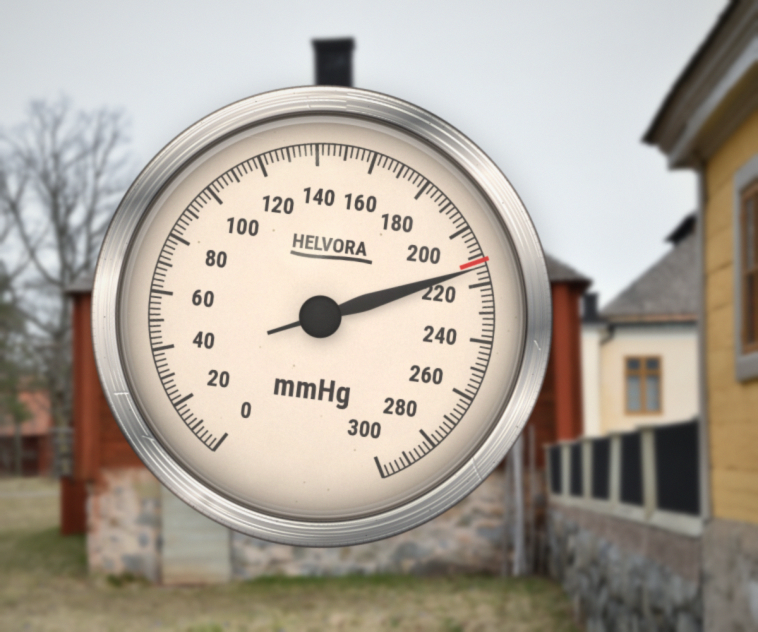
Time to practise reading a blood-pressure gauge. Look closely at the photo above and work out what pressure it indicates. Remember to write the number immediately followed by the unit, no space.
214mmHg
